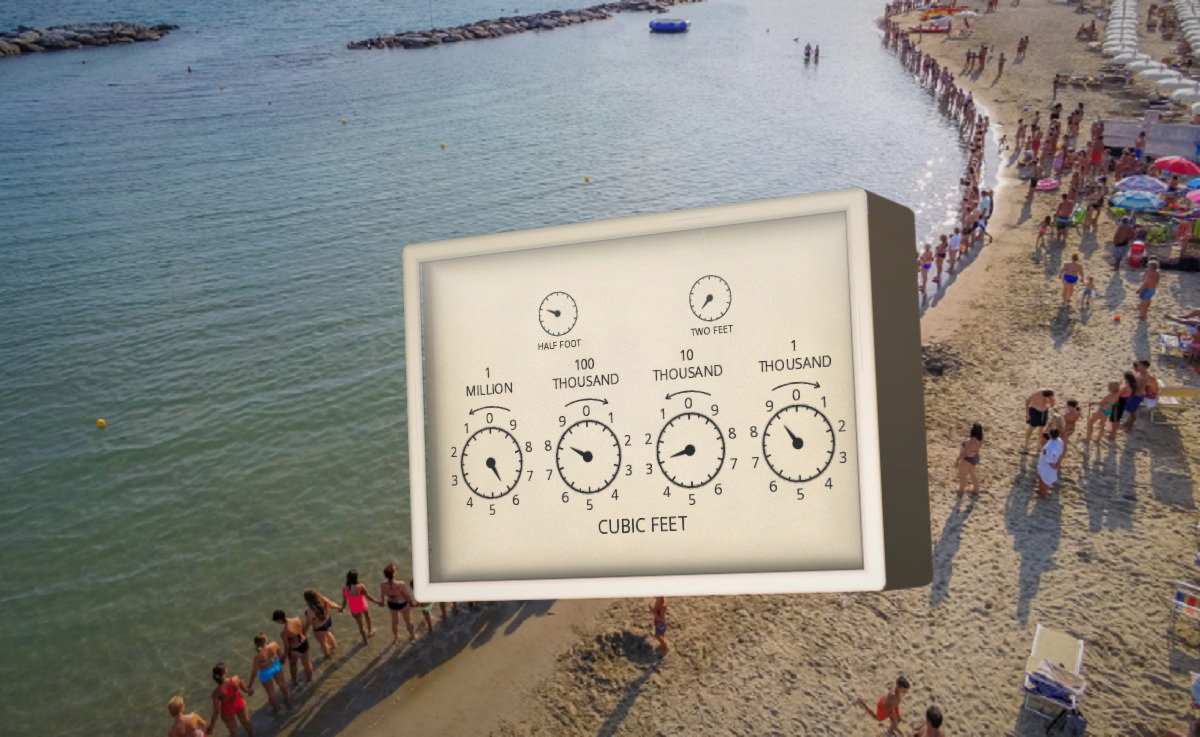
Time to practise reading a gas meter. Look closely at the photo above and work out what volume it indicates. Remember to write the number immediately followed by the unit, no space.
582900ft³
